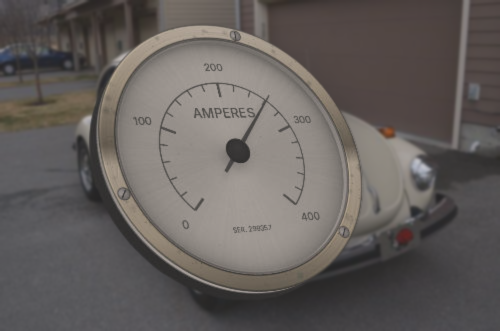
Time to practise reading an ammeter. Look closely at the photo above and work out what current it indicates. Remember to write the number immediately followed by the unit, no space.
260A
